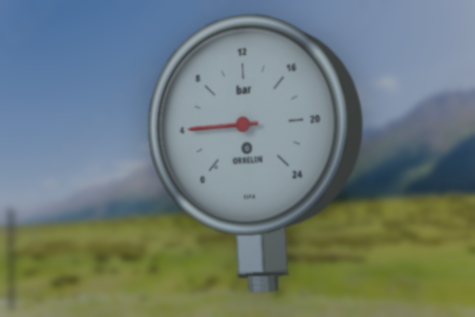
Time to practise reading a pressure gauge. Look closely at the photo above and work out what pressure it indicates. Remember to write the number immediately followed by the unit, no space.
4bar
